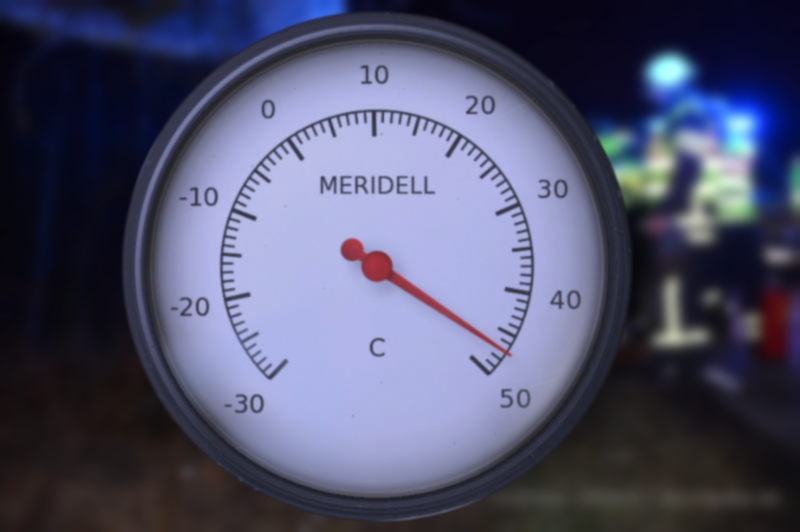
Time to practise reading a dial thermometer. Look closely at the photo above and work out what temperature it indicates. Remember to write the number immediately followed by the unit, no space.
47°C
